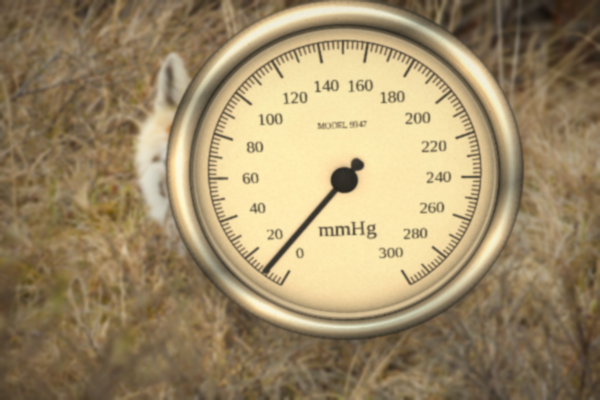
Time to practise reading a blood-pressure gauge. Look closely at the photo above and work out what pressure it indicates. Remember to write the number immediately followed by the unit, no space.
10mmHg
